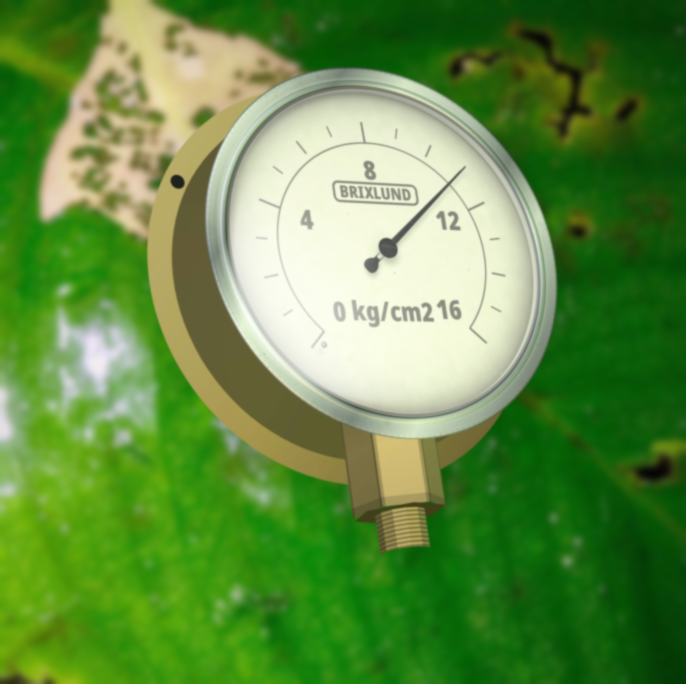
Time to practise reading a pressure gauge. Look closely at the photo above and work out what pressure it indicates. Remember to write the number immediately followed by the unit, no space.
11kg/cm²
